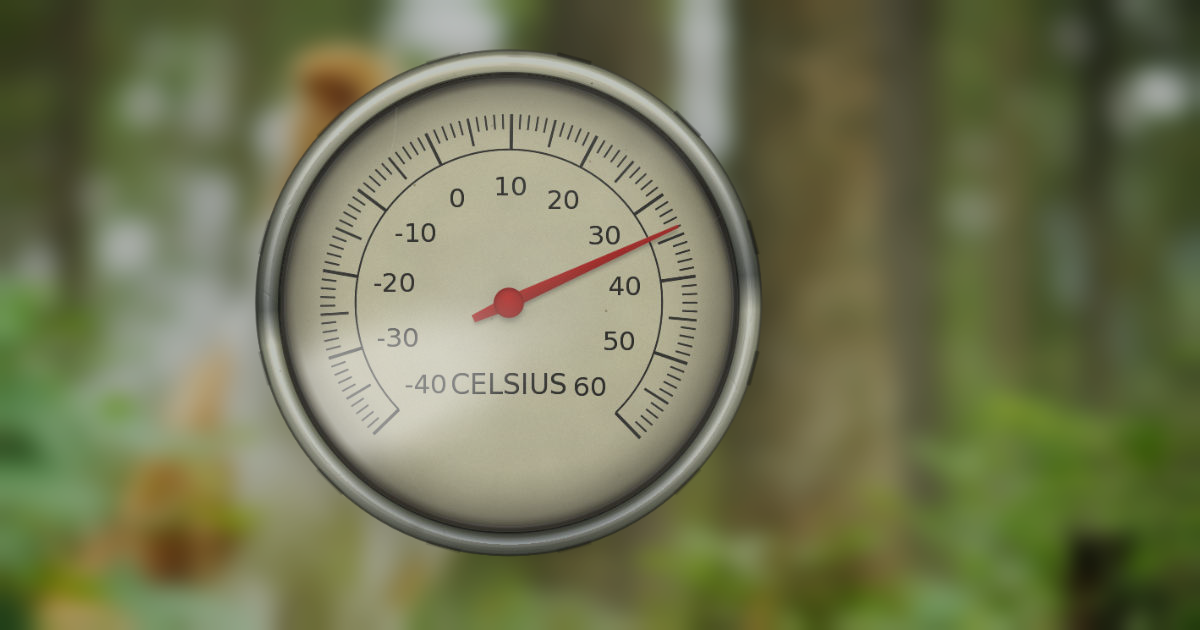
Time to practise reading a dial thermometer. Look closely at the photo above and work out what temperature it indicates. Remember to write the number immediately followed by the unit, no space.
34°C
